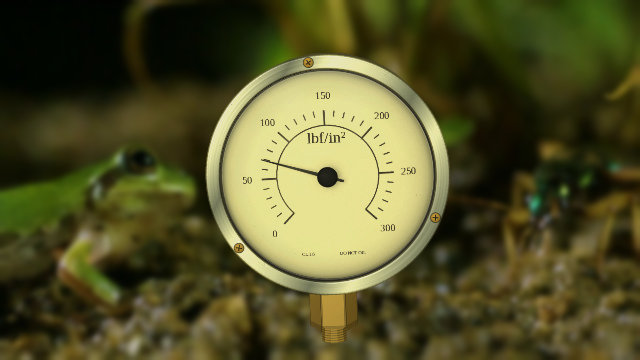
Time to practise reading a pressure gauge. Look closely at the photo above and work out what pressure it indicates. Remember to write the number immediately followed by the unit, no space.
70psi
